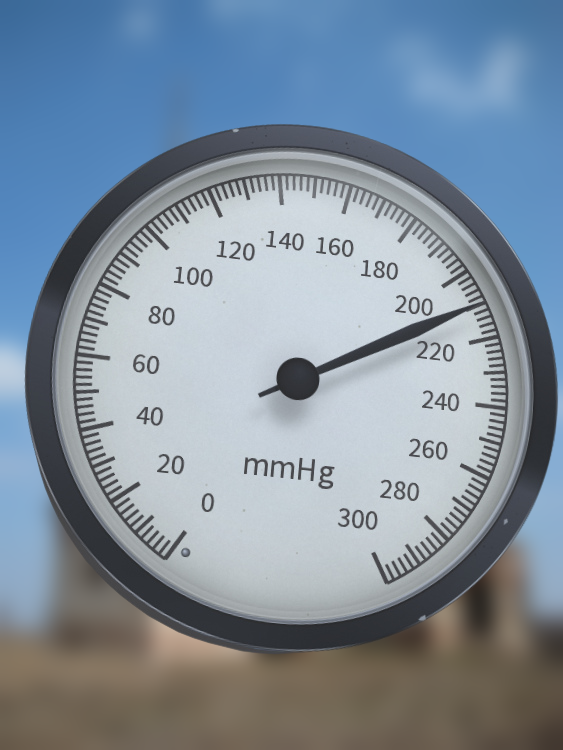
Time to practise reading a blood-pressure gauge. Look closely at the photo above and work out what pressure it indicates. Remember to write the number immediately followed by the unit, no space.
210mmHg
